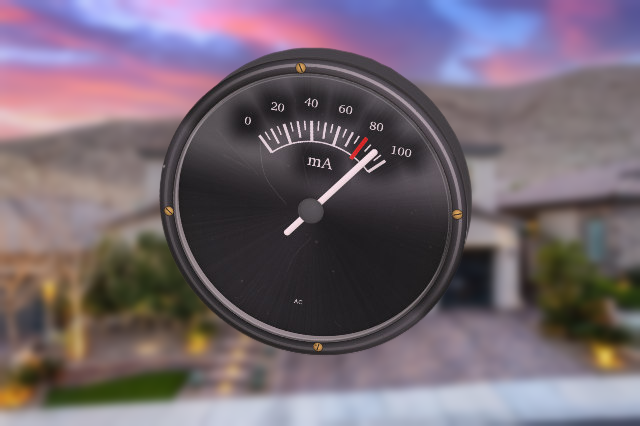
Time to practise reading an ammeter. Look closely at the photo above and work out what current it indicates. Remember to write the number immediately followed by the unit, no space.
90mA
